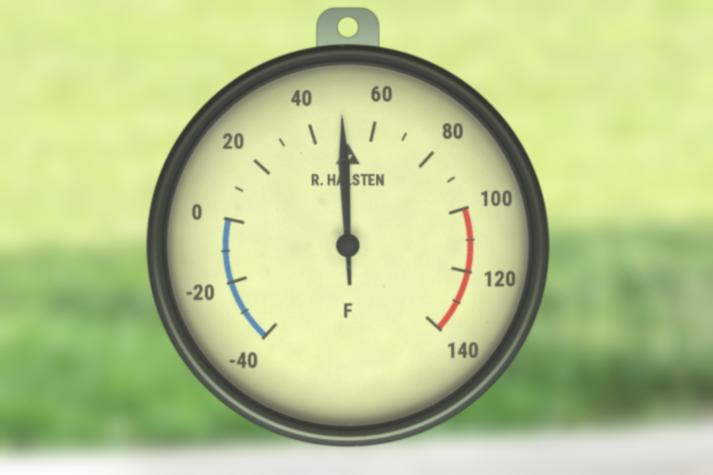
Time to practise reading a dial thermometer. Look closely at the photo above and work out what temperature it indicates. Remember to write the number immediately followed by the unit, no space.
50°F
